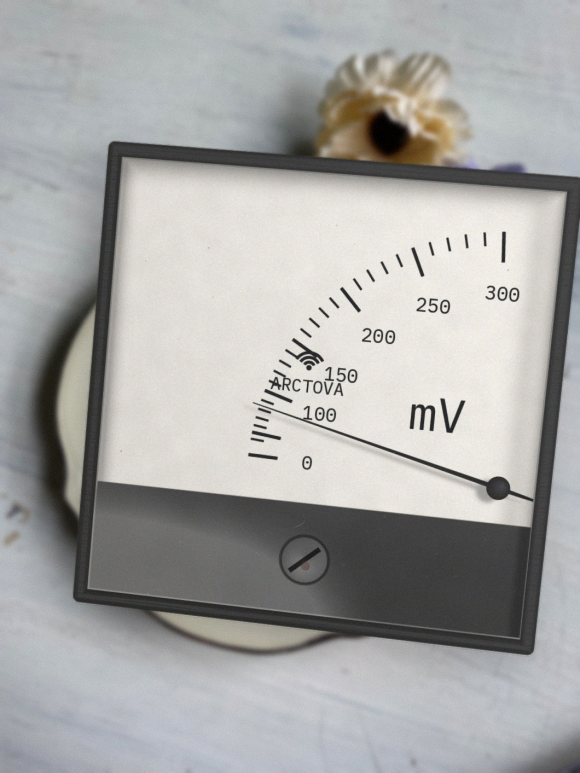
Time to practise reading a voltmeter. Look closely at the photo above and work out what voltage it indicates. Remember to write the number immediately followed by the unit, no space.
85mV
